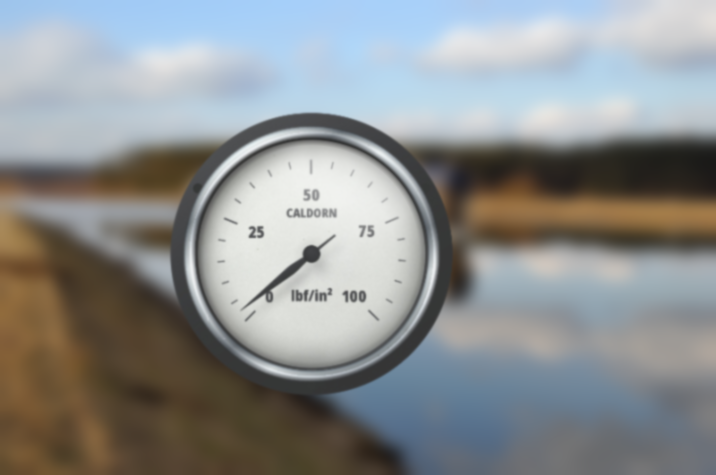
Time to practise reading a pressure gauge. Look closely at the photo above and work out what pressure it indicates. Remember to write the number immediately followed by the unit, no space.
2.5psi
